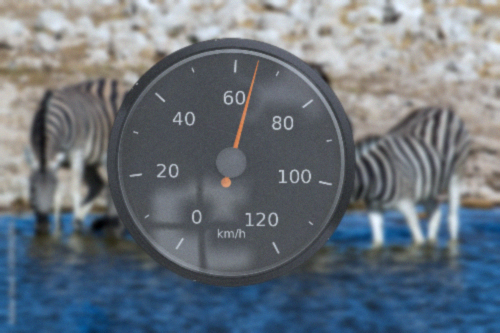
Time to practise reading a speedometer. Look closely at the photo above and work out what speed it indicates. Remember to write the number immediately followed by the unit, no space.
65km/h
